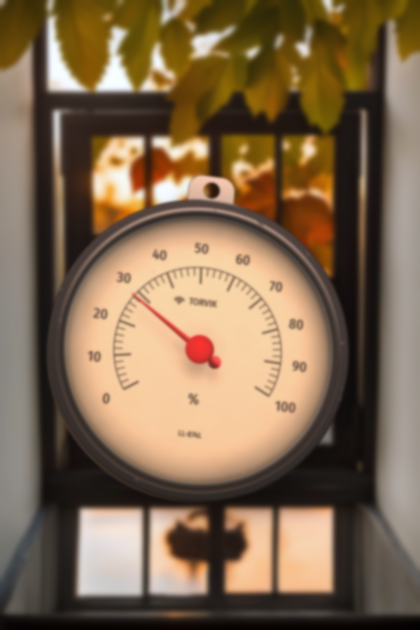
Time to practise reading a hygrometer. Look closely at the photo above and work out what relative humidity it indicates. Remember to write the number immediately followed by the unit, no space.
28%
